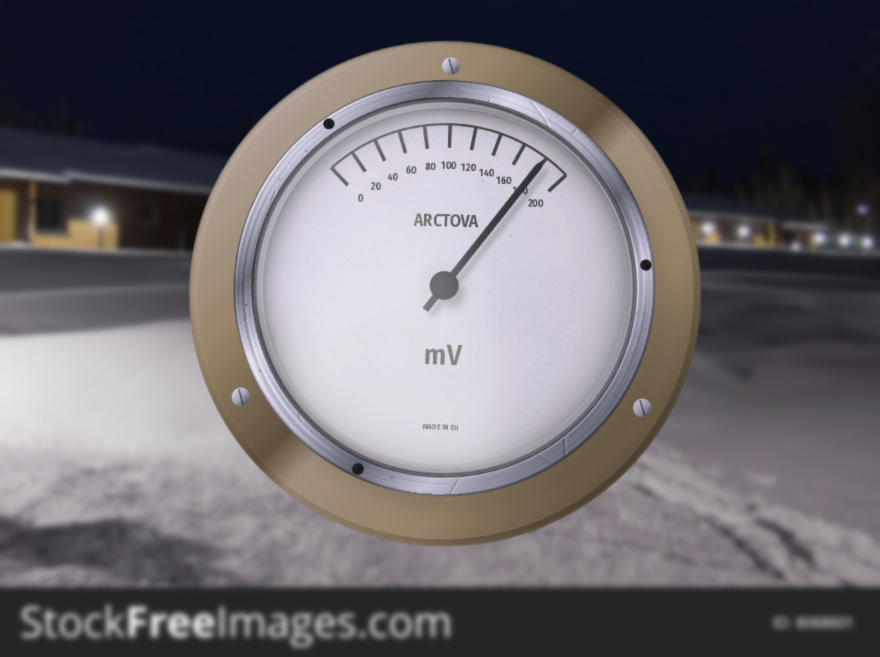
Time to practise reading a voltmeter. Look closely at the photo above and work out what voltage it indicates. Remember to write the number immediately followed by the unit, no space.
180mV
